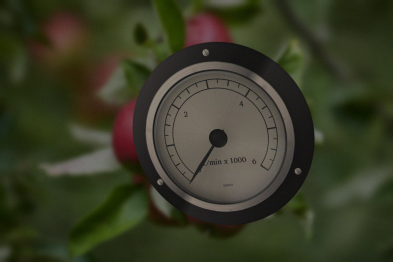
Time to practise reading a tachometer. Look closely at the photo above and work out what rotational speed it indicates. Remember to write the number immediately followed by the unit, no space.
0rpm
